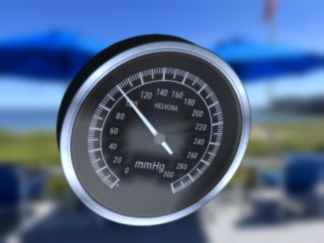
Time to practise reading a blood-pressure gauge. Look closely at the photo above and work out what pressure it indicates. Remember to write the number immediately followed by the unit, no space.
100mmHg
